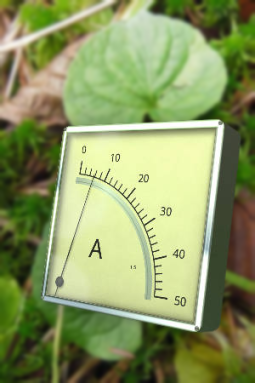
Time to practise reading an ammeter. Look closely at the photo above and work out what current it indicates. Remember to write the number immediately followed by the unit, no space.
6A
